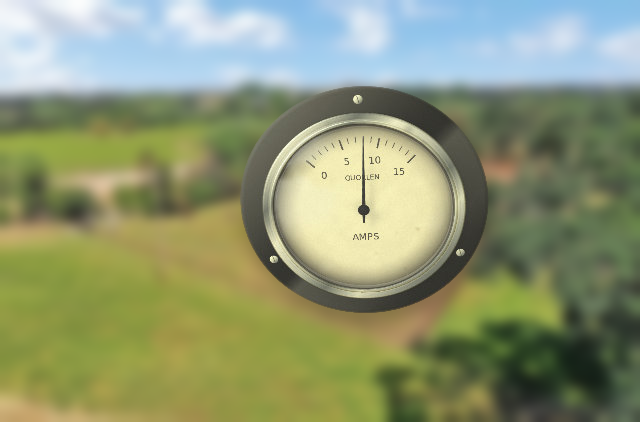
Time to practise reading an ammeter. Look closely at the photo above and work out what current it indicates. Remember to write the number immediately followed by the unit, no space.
8A
